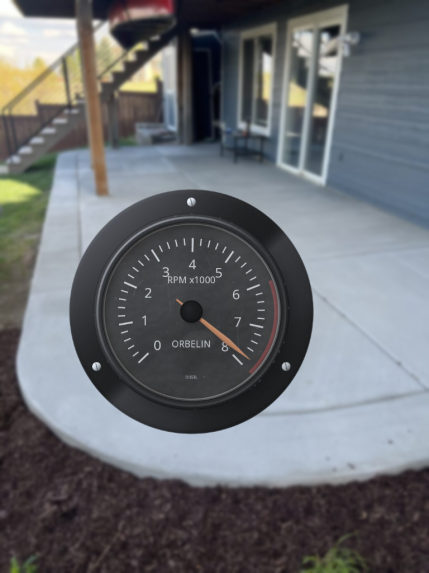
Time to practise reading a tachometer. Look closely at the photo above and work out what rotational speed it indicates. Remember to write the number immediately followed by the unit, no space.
7800rpm
